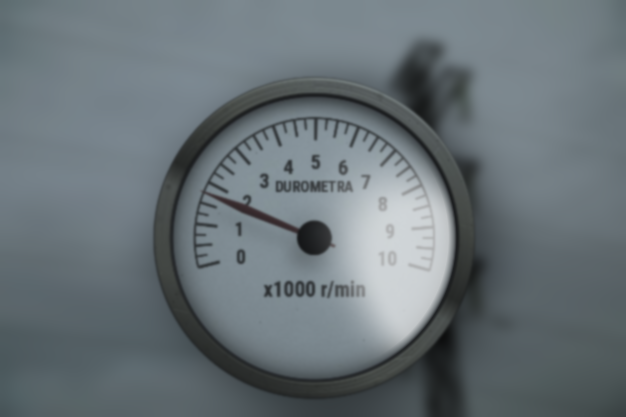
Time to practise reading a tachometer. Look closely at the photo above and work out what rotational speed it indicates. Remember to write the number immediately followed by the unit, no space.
1750rpm
